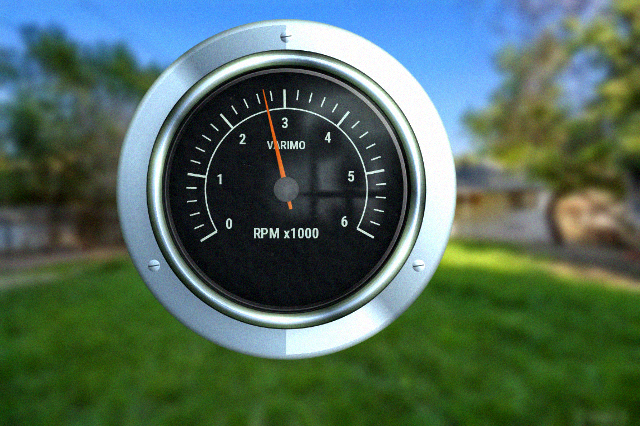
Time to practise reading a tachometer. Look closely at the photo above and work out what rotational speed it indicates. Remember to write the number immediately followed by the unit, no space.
2700rpm
